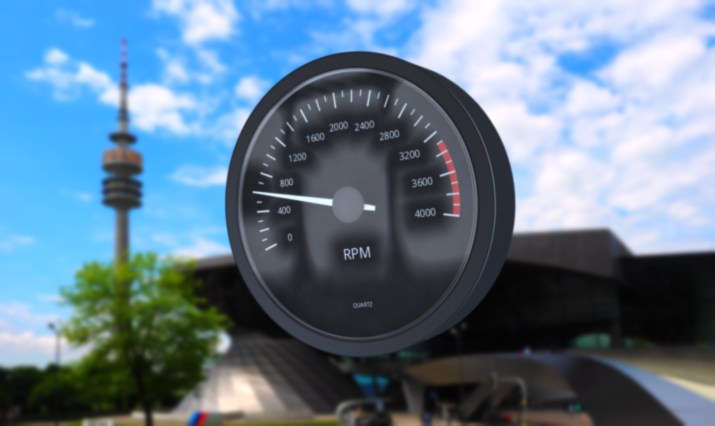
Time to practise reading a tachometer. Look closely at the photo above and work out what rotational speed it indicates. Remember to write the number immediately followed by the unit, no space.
600rpm
